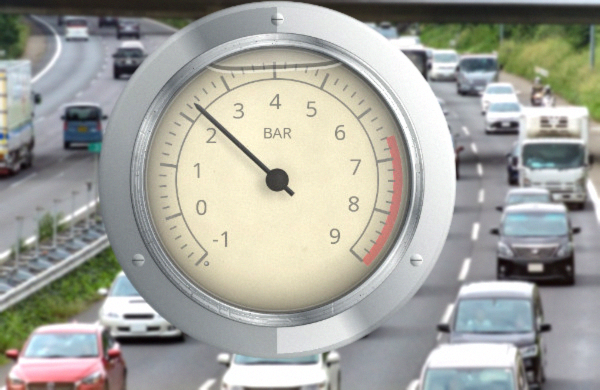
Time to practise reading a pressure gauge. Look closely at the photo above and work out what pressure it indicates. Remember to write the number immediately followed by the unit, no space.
2.3bar
